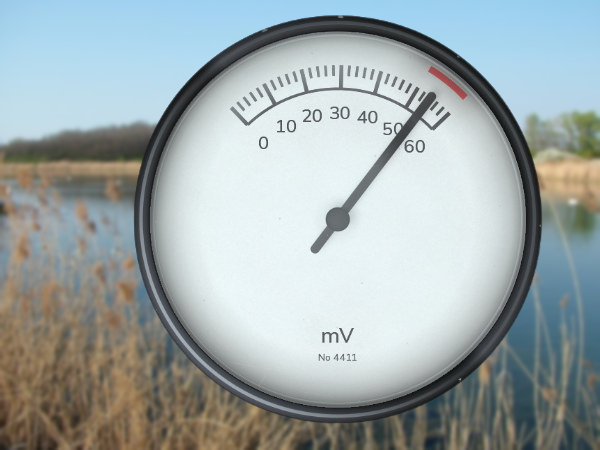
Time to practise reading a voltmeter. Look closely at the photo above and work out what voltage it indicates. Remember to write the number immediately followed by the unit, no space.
54mV
